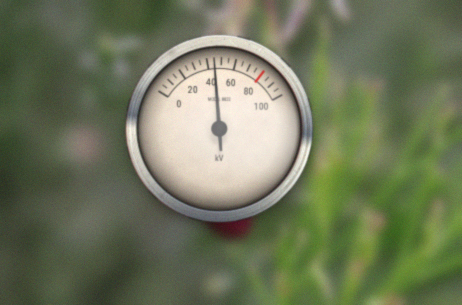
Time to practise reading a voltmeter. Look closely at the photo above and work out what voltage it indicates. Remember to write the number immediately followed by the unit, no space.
45kV
